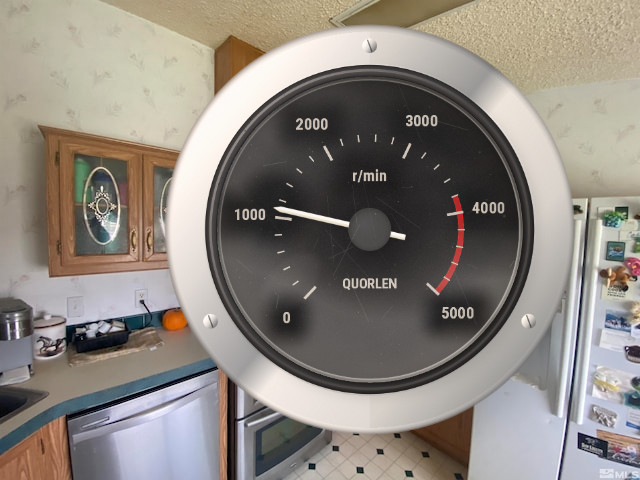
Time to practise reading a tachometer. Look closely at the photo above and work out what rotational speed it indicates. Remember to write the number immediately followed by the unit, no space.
1100rpm
